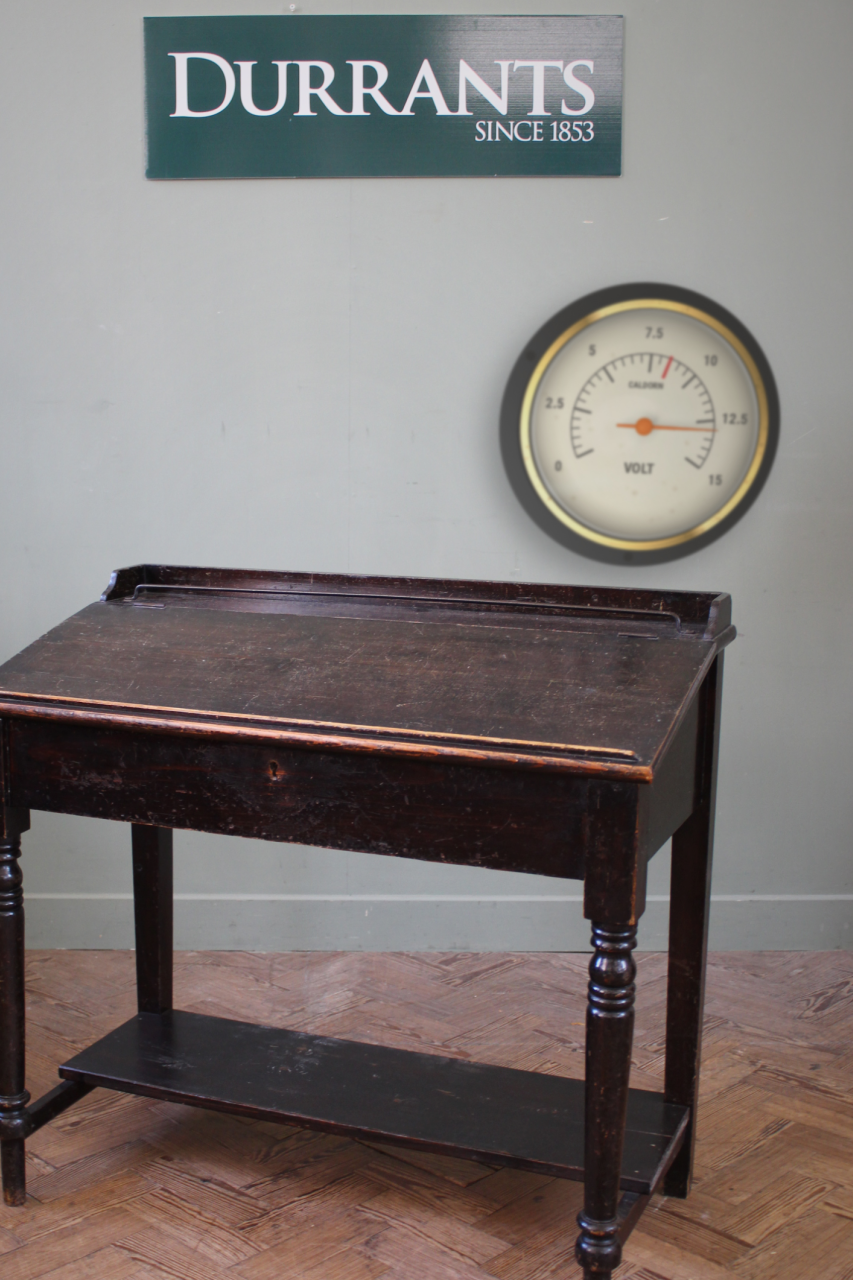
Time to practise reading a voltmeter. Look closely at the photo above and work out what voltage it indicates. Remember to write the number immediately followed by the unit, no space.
13V
